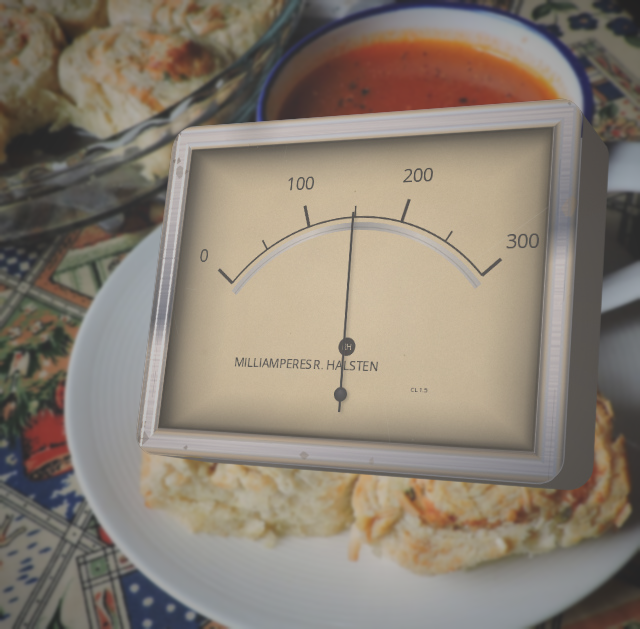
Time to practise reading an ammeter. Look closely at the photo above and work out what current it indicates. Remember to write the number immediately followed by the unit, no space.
150mA
